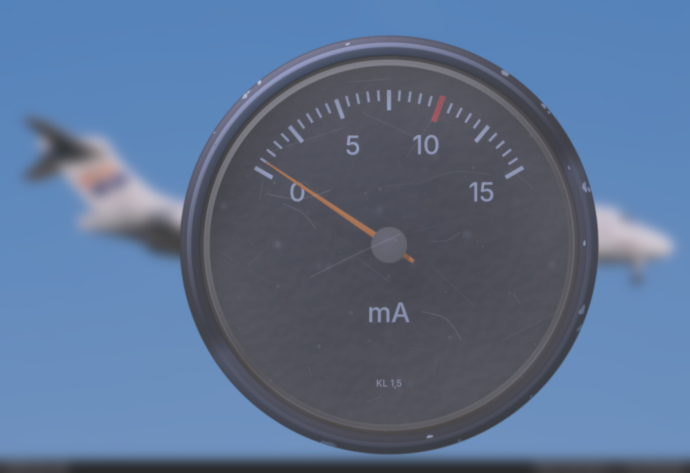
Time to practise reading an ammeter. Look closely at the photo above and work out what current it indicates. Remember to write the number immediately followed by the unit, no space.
0.5mA
